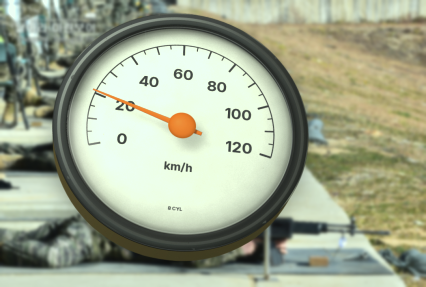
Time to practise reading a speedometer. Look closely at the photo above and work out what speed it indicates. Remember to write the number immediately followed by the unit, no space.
20km/h
